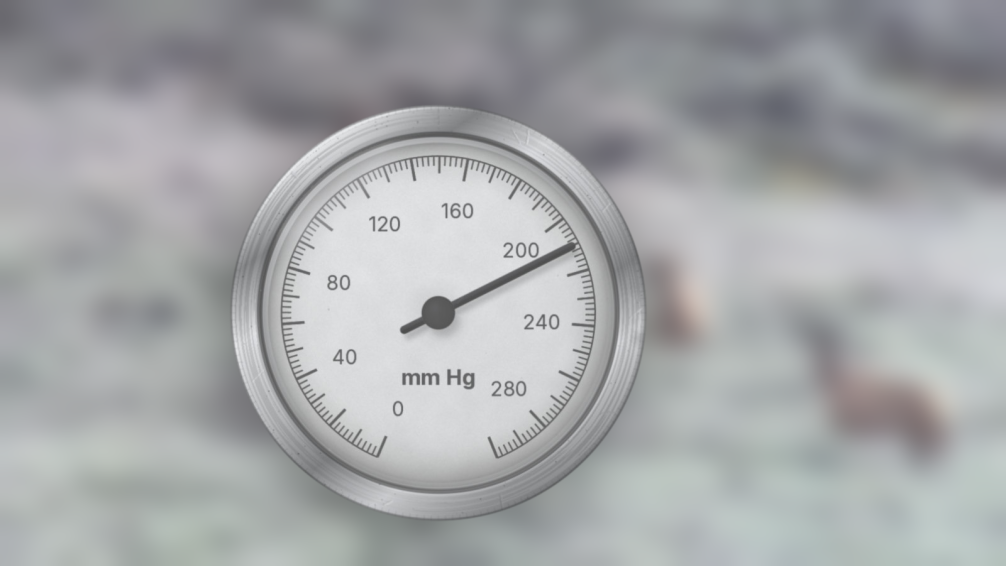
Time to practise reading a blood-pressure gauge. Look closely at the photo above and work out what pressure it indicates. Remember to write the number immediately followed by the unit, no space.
210mmHg
